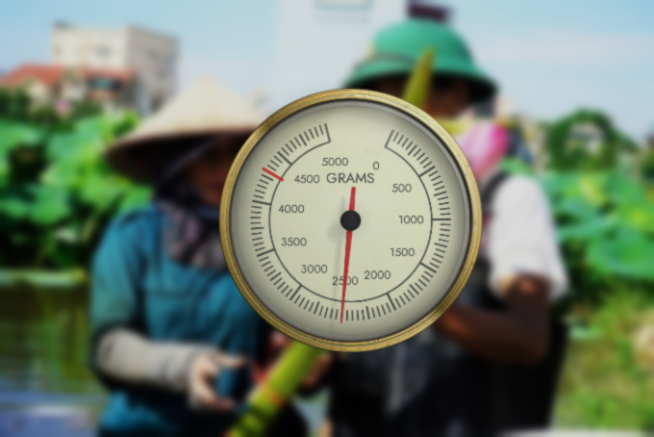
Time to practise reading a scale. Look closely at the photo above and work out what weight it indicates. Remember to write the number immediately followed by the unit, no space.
2500g
